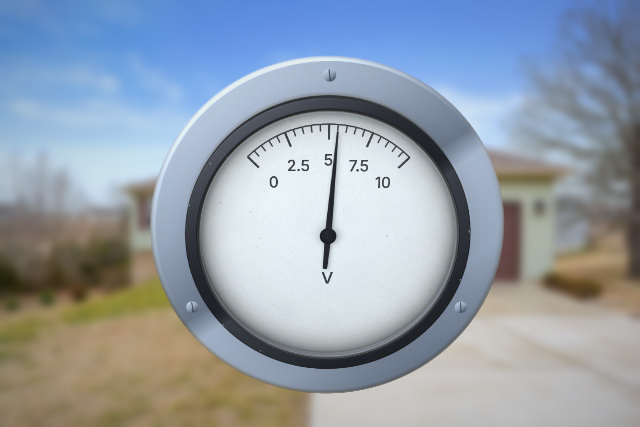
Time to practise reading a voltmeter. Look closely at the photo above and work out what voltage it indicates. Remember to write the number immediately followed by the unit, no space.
5.5V
